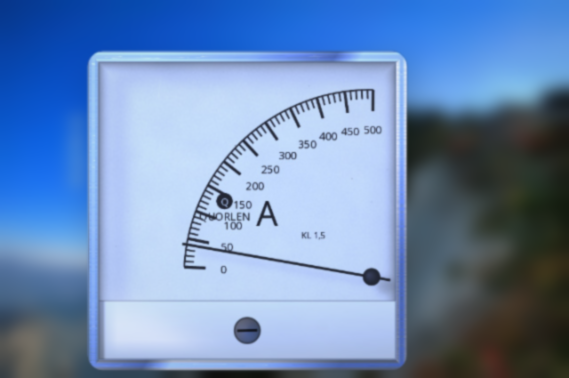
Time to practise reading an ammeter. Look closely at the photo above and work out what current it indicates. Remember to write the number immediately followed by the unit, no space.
40A
